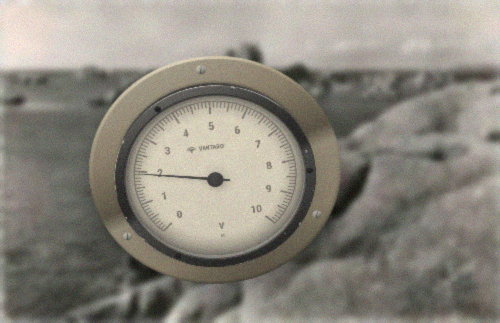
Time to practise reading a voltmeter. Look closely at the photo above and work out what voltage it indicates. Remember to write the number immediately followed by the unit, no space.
2V
